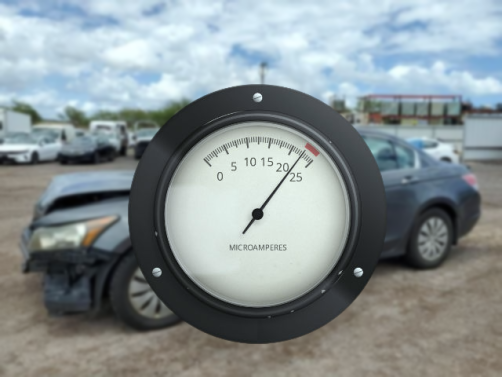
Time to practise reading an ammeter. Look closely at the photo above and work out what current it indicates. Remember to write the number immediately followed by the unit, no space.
22.5µA
